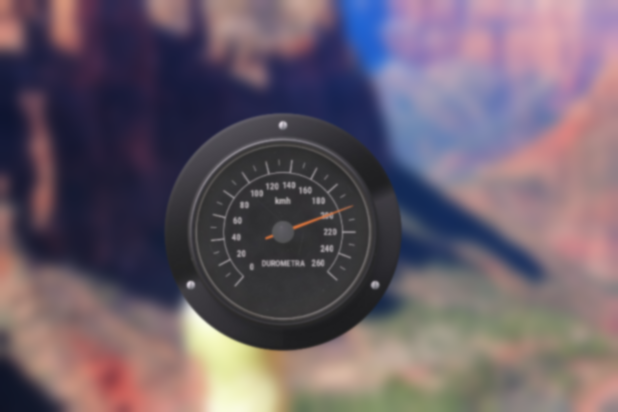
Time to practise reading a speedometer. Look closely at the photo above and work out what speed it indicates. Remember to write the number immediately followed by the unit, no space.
200km/h
